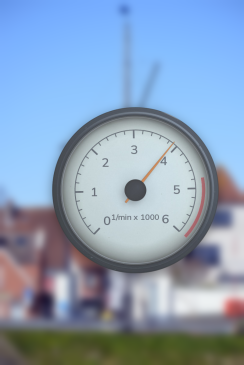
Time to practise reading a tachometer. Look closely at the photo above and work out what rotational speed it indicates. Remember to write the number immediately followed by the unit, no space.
3900rpm
